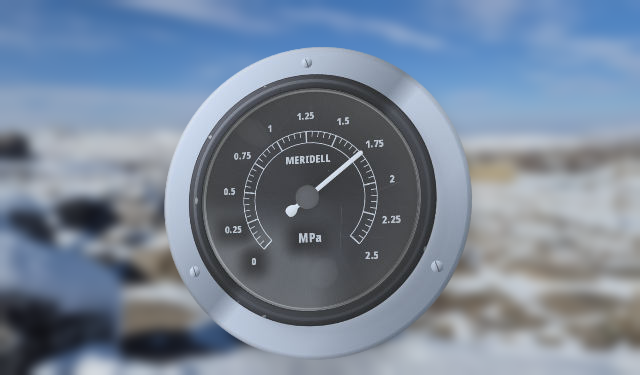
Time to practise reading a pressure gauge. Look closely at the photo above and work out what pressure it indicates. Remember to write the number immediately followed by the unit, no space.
1.75MPa
